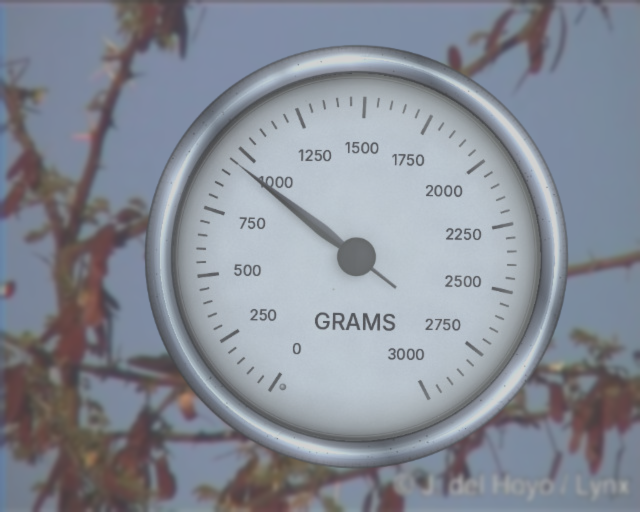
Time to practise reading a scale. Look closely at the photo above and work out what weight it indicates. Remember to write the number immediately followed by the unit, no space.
950g
